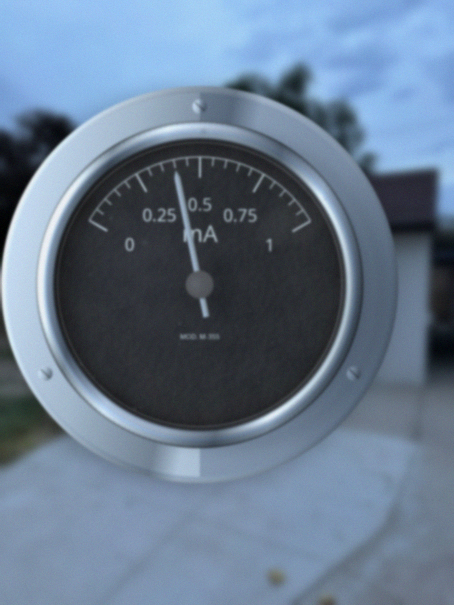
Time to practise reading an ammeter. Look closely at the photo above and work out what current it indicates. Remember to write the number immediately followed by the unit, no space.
0.4mA
